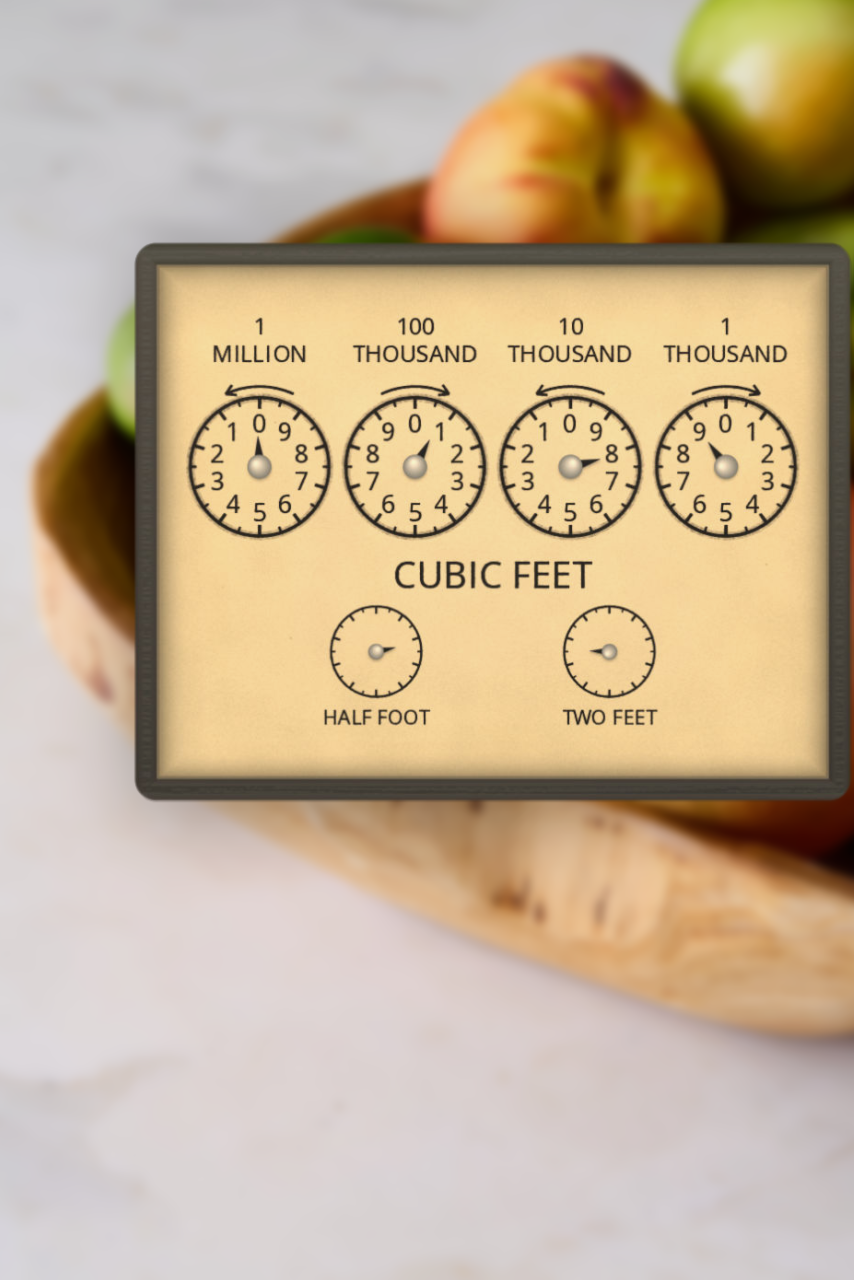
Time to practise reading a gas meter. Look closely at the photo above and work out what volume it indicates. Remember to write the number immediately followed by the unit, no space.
7900ft³
